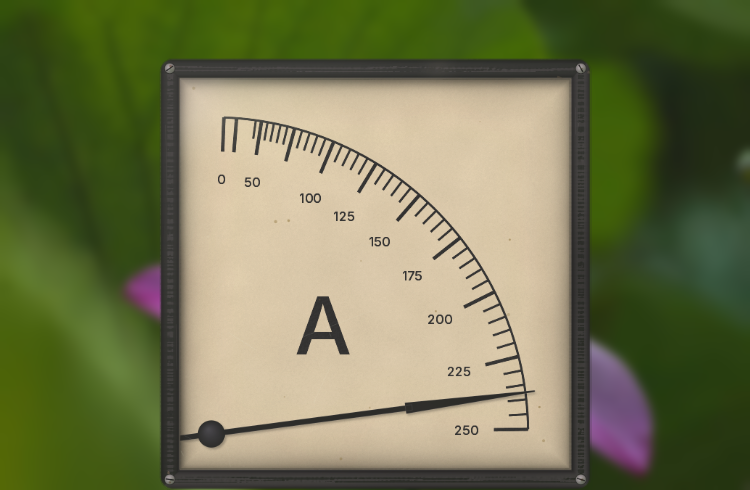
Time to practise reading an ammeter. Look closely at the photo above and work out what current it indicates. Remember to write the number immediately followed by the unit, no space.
237.5A
